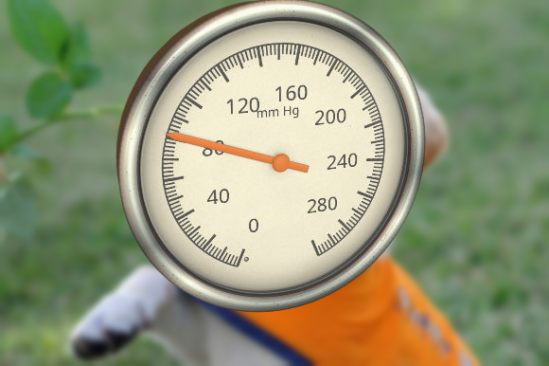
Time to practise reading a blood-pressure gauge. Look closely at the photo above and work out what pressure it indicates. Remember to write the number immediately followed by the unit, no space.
82mmHg
